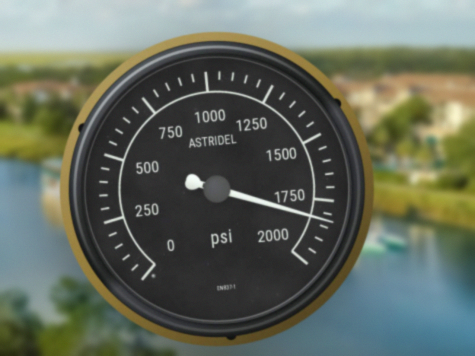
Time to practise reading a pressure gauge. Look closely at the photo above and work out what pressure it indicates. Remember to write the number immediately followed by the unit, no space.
1825psi
